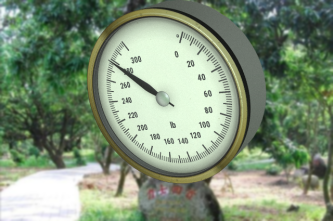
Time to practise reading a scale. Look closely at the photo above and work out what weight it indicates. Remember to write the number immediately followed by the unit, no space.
280lb
